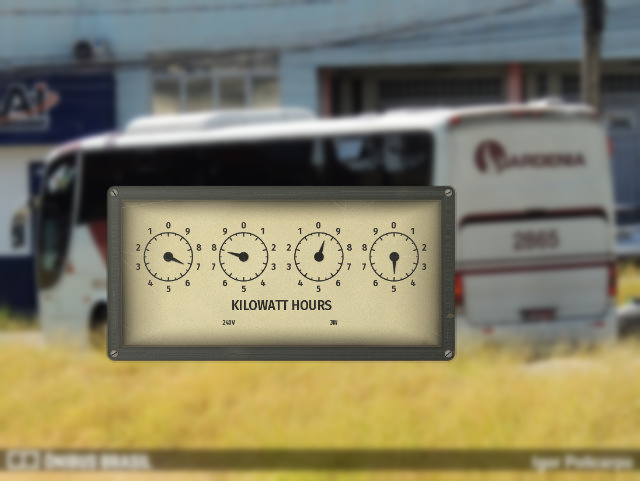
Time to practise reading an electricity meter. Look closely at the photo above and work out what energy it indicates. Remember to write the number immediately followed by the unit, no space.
6795kWh
